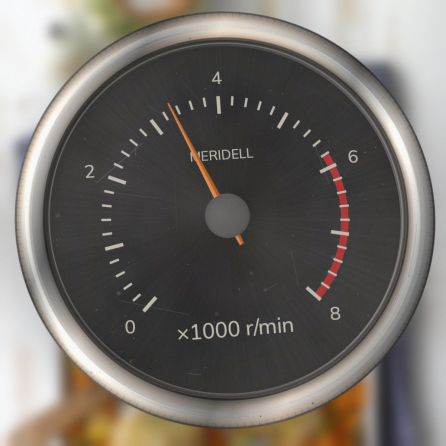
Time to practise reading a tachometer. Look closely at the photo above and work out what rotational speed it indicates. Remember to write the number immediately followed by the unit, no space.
3300rpm
